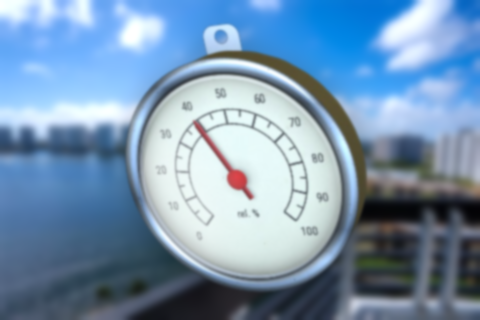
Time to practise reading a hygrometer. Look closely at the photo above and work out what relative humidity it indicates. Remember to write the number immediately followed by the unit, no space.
40%
